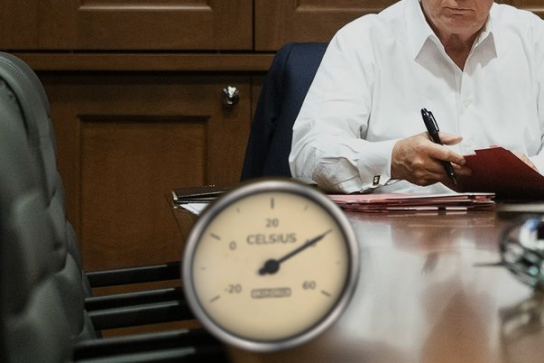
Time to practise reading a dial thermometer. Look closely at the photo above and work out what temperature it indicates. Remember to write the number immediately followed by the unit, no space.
40°C
